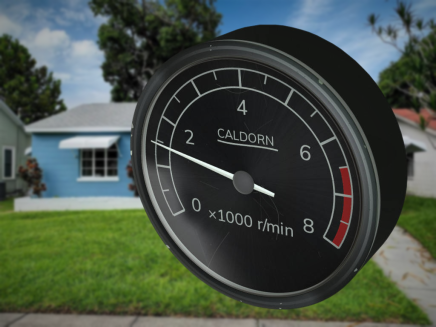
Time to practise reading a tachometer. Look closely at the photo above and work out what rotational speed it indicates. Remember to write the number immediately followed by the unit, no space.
1500rpm
